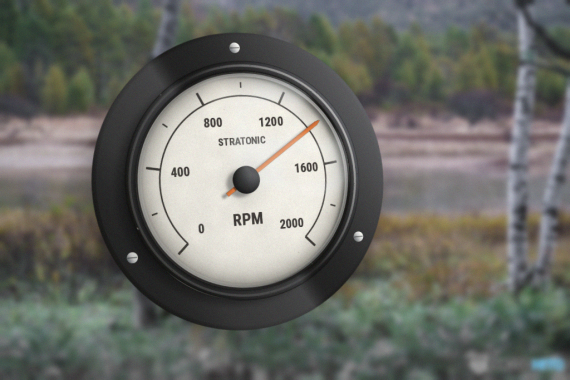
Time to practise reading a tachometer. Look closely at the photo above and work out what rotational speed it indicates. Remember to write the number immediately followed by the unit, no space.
1400rpm
